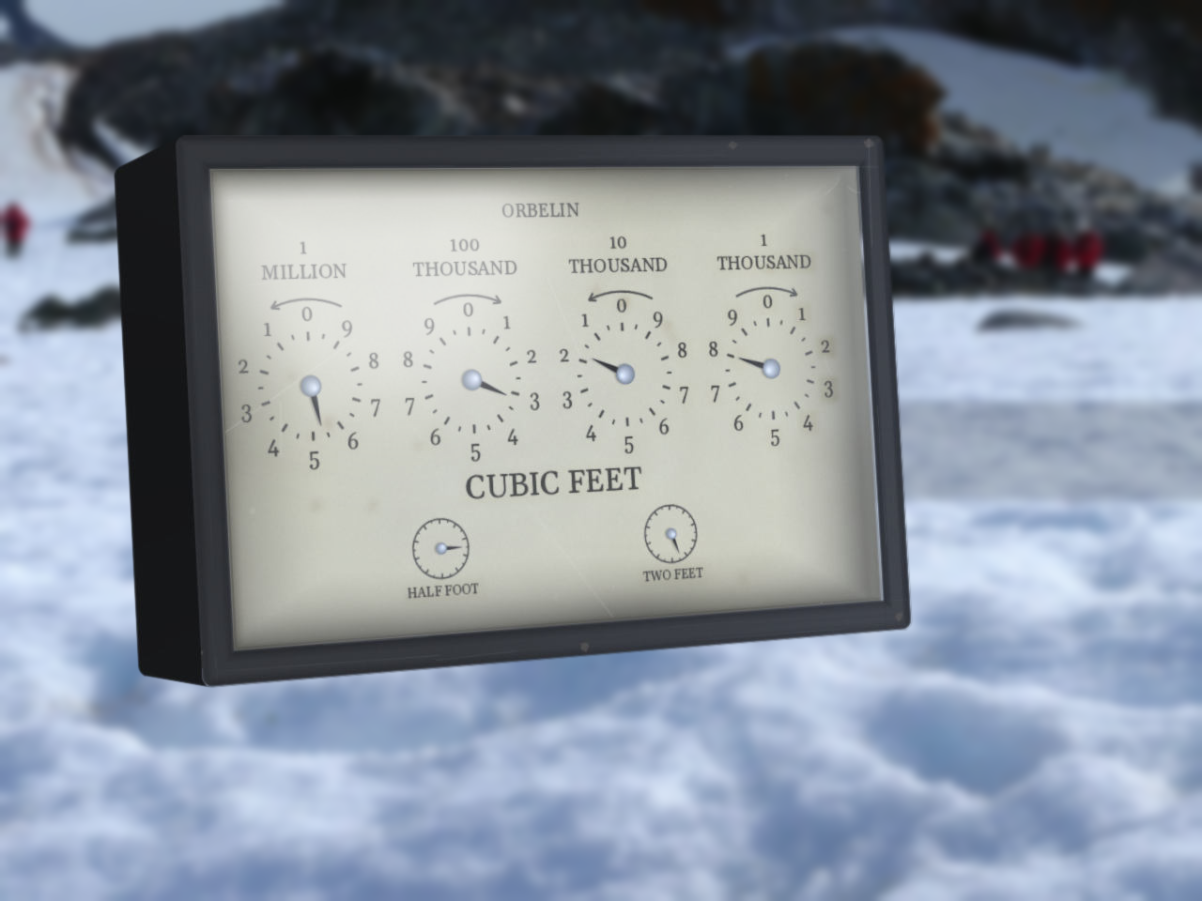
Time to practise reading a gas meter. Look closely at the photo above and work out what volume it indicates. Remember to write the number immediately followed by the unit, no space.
531800ft³
